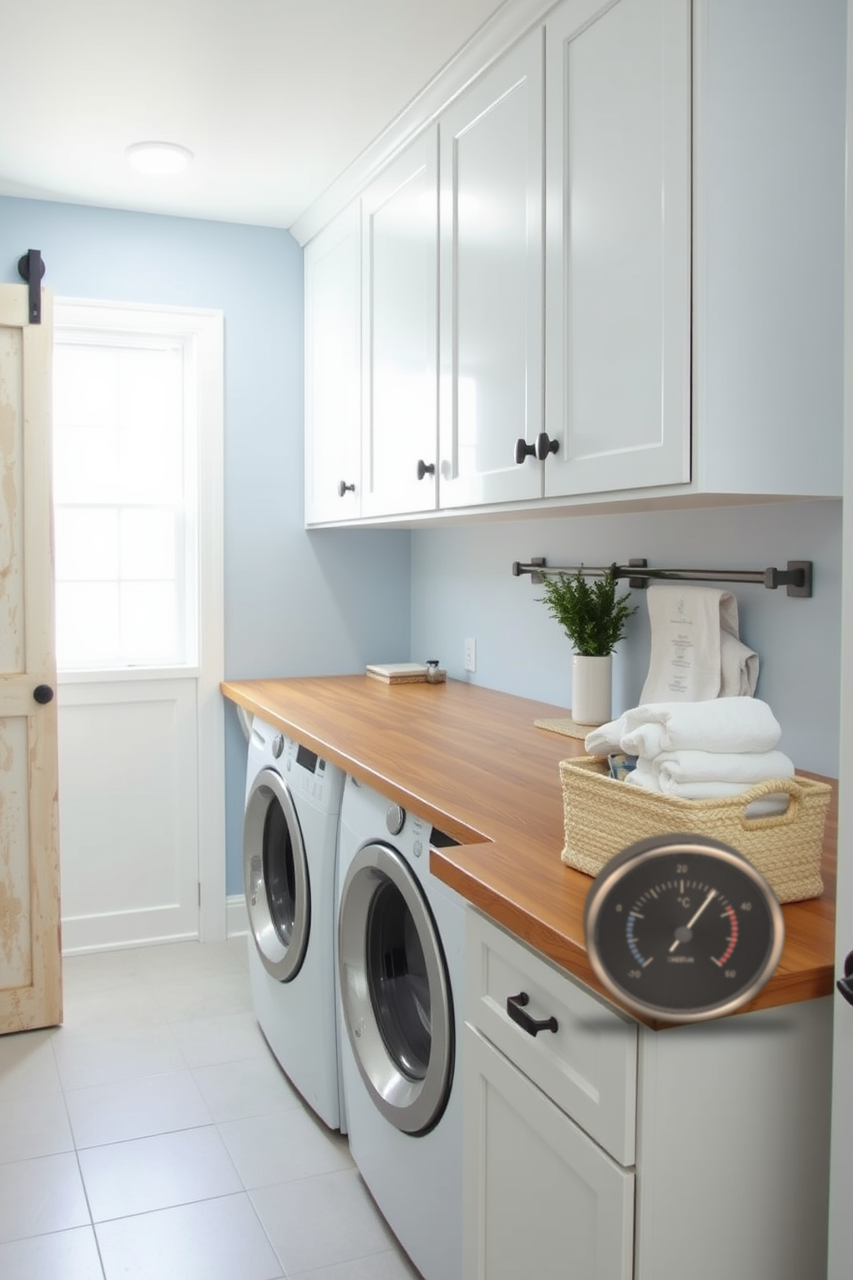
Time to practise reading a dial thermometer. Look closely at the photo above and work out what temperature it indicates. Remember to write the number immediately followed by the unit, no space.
30°C
